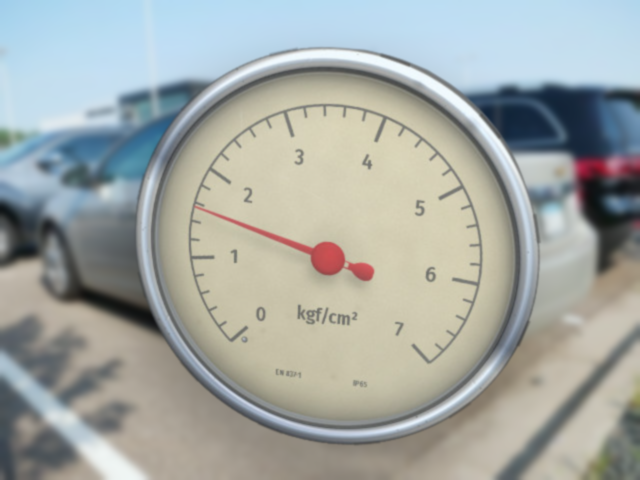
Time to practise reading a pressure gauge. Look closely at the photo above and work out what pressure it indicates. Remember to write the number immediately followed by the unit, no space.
1.6kg/cm²
